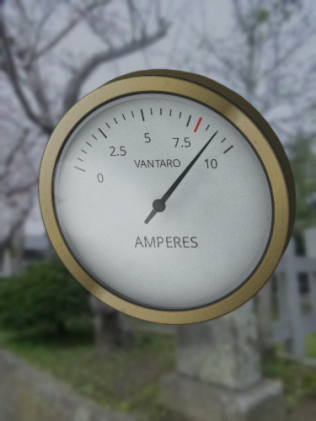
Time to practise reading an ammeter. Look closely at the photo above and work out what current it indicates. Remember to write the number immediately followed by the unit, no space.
9A
